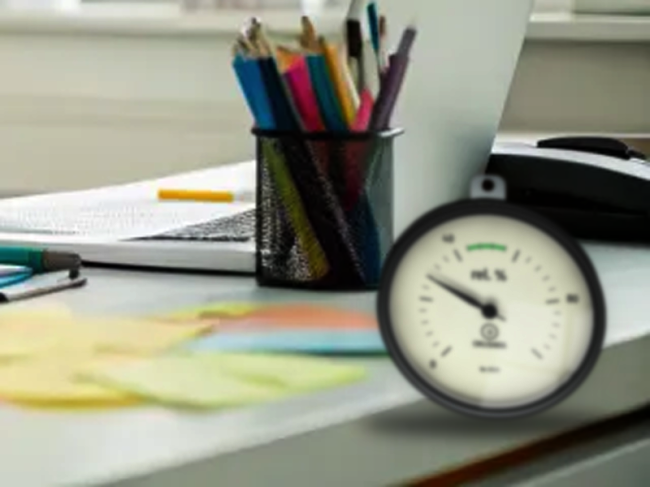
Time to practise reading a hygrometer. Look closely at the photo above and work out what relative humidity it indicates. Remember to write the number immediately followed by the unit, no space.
28%
